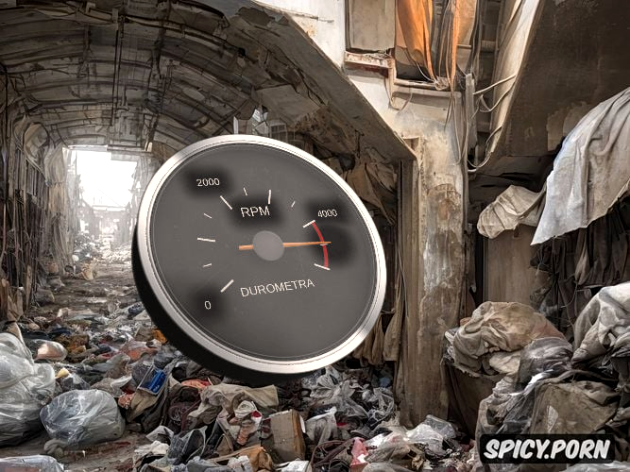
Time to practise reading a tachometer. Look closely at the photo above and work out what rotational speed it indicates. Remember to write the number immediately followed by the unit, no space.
4500rpm
